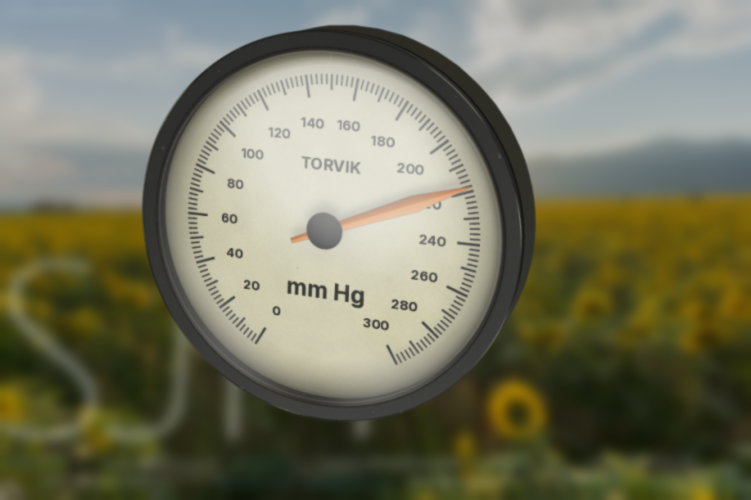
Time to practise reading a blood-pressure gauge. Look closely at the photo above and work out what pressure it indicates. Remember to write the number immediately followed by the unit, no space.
218mmHg
